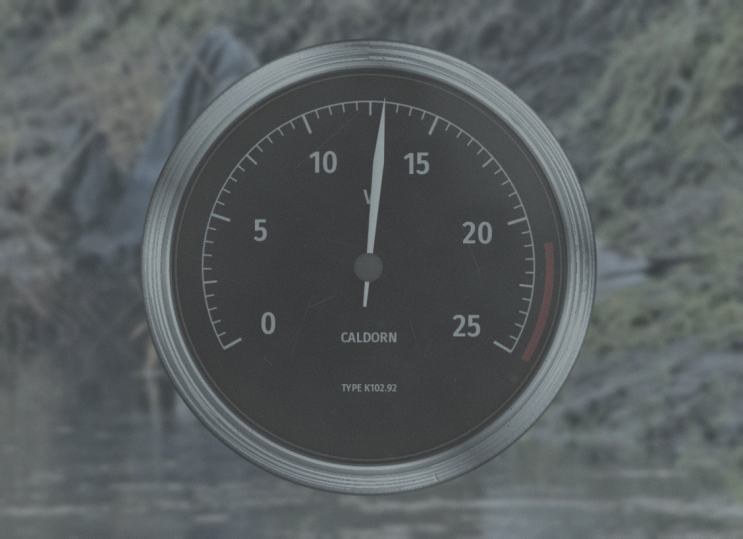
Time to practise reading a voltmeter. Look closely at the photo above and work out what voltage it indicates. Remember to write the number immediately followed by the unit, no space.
13V
